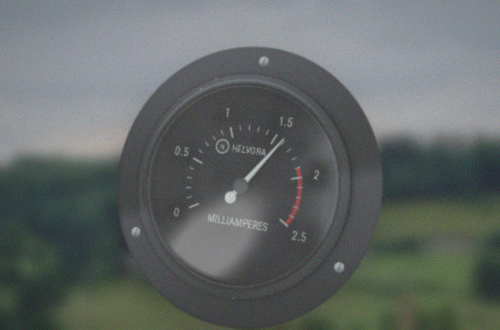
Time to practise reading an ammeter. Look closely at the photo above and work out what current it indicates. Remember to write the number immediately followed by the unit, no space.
1.6mA
